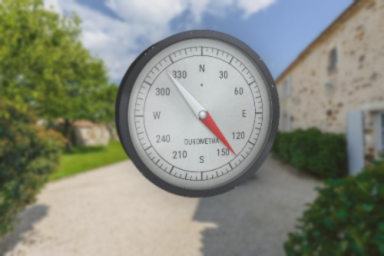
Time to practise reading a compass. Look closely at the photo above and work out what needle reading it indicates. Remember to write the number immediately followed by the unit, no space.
140°
